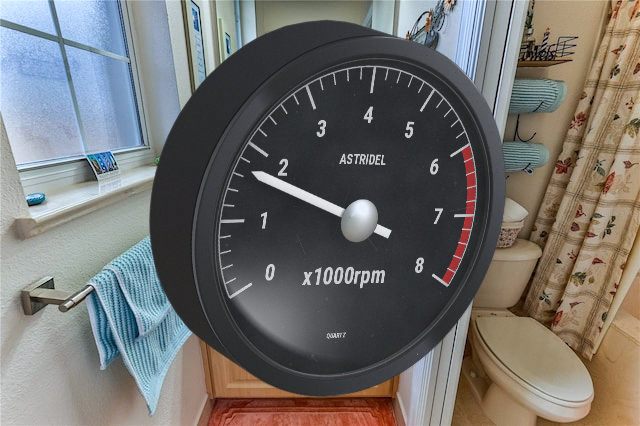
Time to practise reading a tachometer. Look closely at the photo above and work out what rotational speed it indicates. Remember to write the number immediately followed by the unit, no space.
1700rpm
